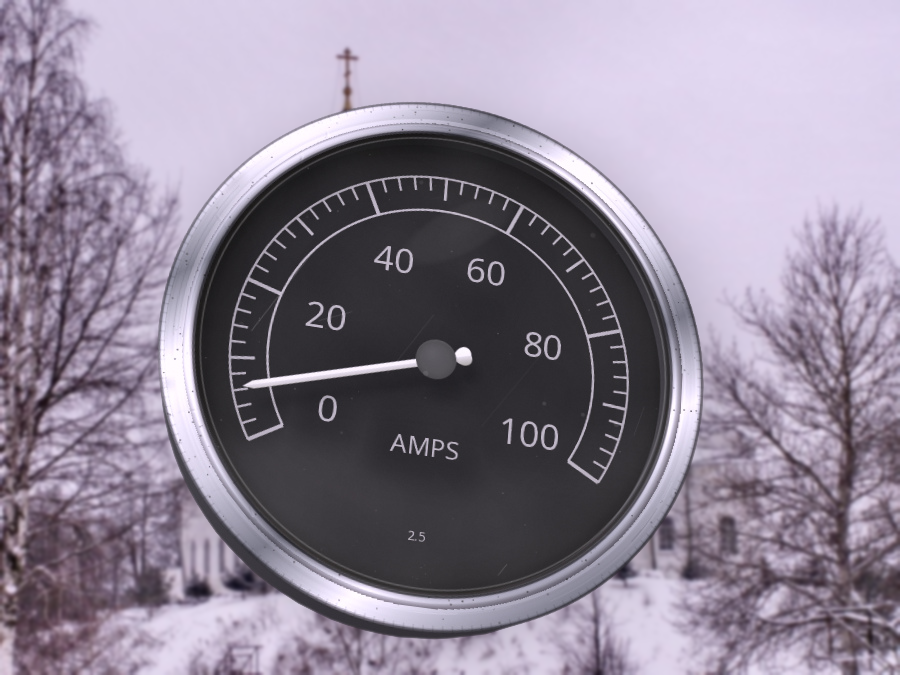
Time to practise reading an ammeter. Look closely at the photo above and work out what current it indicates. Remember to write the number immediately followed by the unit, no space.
6A
